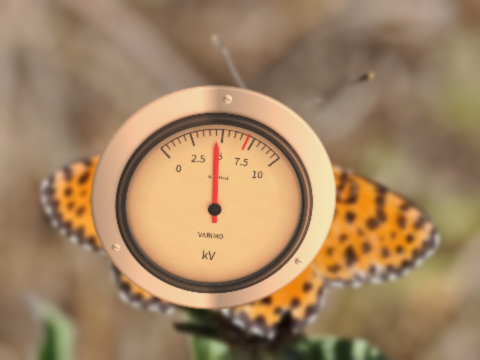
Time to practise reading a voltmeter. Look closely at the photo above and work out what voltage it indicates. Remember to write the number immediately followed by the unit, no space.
4.5kV
